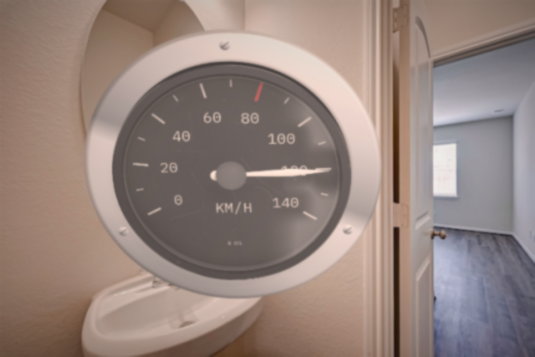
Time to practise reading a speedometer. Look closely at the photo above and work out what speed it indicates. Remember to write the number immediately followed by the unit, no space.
120km/h
